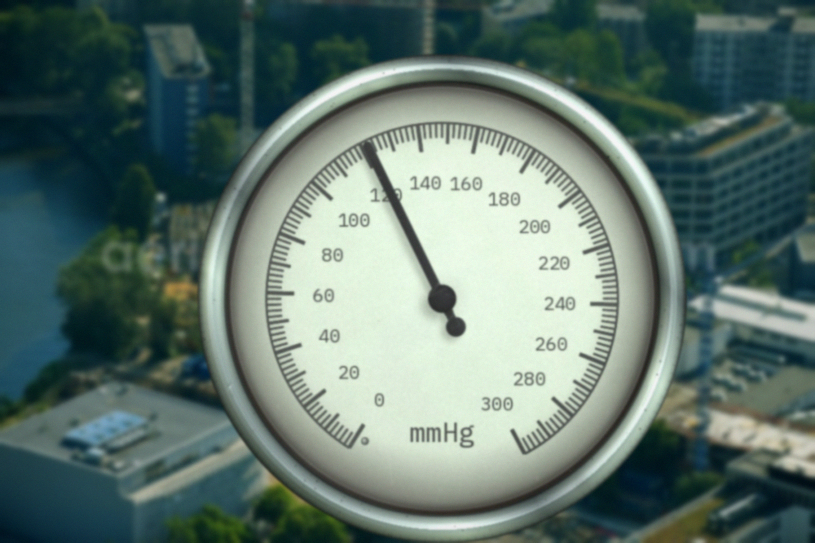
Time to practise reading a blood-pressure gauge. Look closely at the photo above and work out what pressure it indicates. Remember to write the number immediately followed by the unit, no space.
122mmHg
